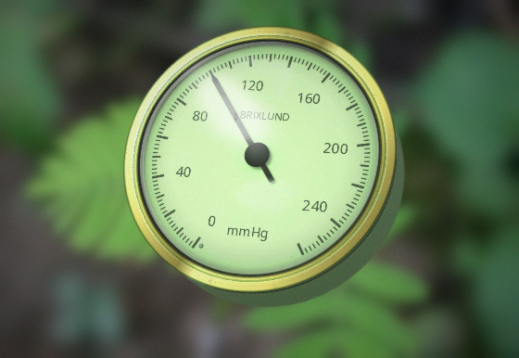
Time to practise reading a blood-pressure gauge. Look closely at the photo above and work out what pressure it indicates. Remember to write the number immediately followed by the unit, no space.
100mmHg
